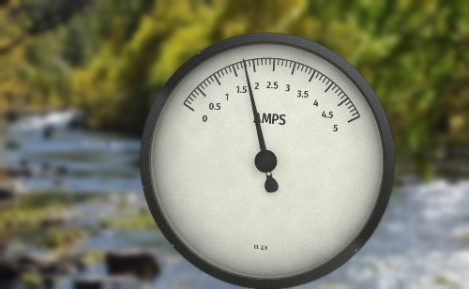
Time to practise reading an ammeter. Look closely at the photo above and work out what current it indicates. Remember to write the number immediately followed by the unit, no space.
1.8A
